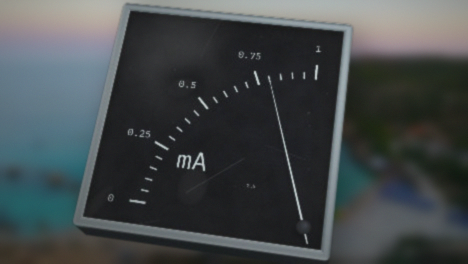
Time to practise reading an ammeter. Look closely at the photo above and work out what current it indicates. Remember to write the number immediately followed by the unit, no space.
0.8mA
